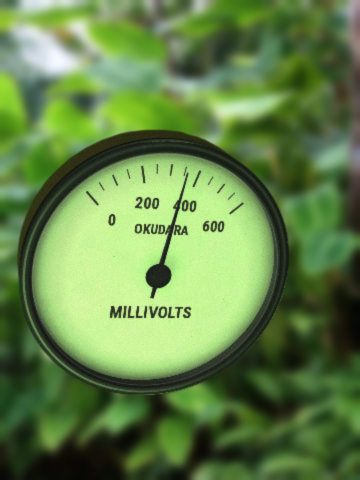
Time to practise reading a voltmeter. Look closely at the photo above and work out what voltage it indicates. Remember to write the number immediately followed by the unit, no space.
350mV
